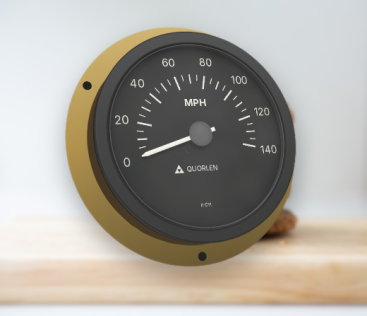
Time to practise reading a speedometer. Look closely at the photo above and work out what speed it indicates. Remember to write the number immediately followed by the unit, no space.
0mph
